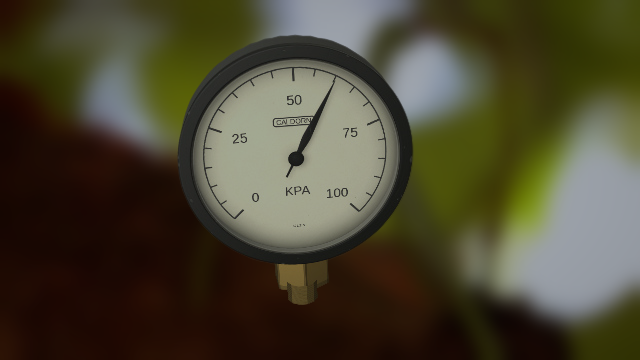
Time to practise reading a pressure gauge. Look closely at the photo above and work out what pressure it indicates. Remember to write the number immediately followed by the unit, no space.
60kPa
